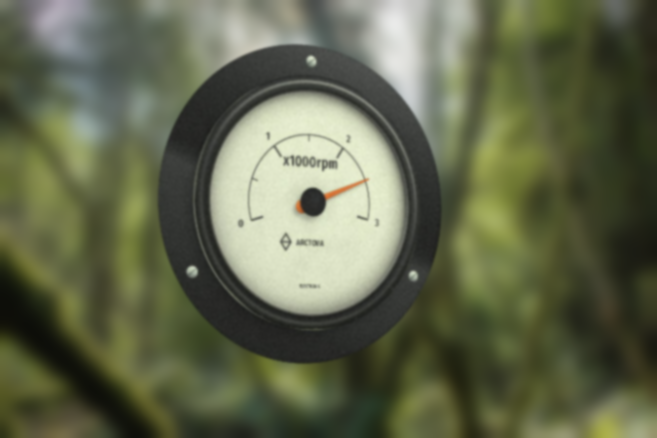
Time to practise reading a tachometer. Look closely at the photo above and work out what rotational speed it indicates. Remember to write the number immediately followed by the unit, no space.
2500rpm
